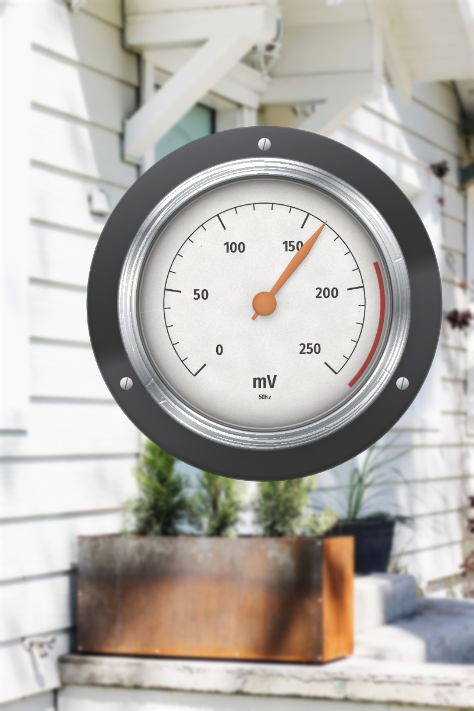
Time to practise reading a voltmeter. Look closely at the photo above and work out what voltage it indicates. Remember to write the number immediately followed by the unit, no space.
160mV
